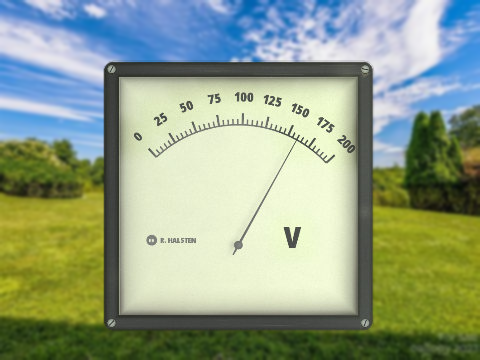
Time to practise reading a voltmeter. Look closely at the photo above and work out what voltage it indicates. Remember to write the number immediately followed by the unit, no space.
160V
